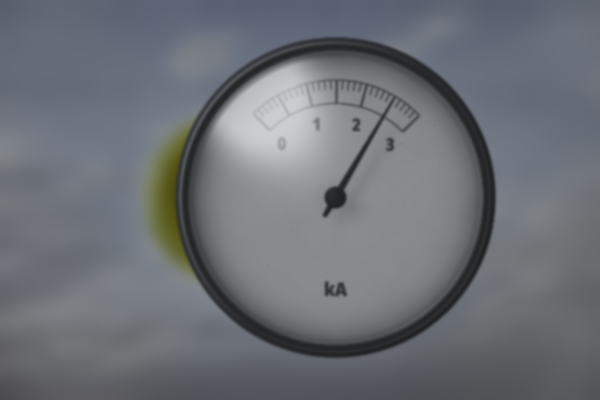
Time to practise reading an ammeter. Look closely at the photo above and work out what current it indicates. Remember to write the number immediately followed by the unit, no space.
2.5kA
